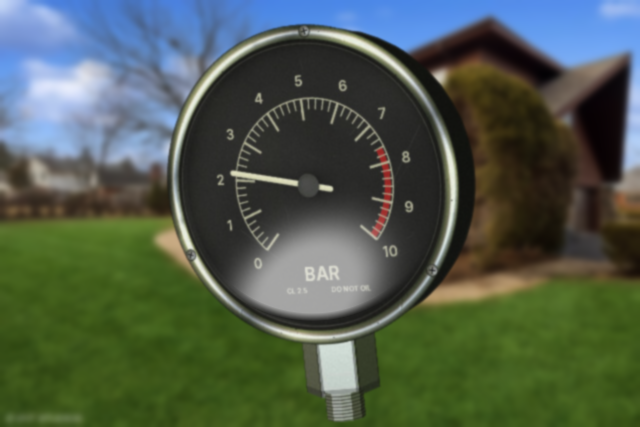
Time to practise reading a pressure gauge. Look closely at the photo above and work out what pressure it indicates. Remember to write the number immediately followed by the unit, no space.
2.2bar
